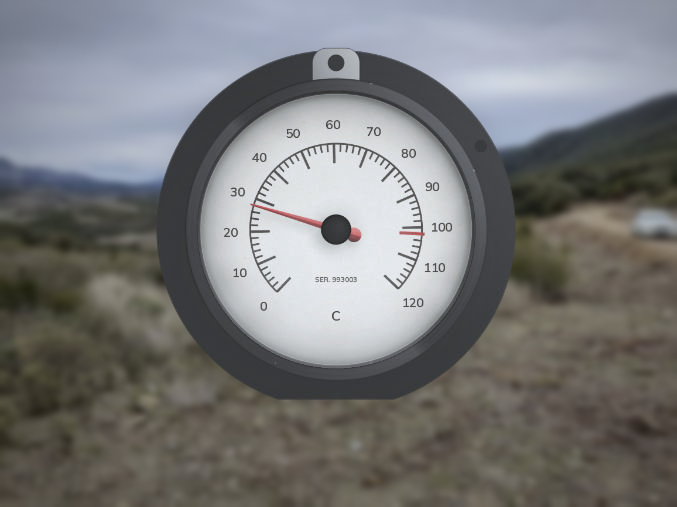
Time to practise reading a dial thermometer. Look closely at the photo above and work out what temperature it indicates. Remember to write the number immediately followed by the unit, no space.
28°C
